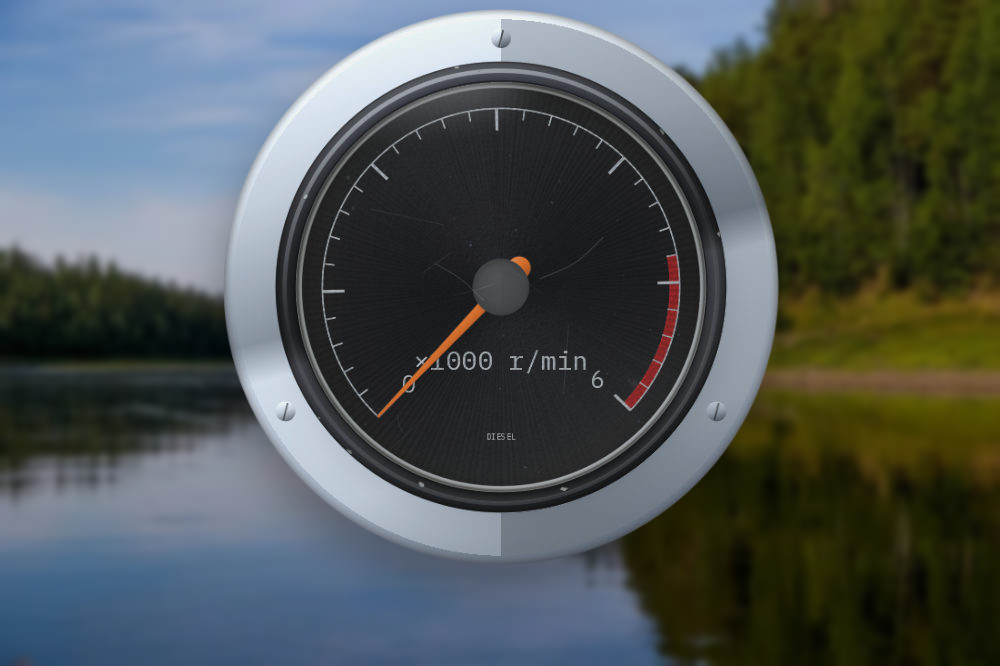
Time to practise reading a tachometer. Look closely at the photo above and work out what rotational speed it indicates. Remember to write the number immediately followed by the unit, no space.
0rpm
